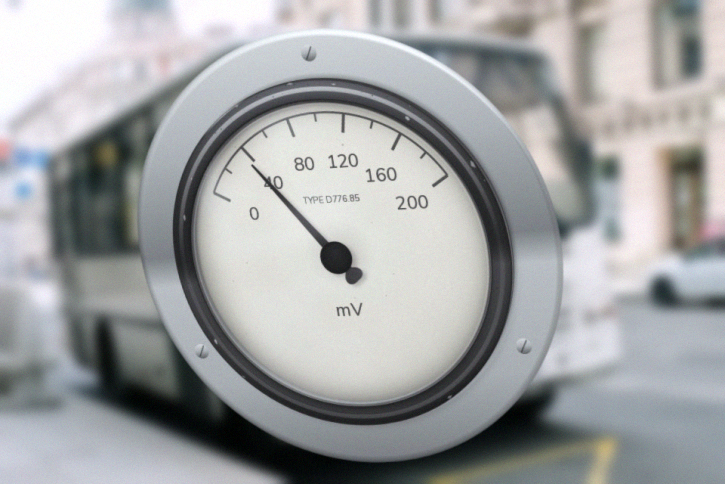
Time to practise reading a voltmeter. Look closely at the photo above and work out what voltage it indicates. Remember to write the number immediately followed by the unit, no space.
40mV
